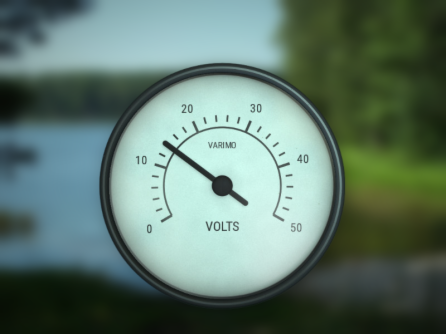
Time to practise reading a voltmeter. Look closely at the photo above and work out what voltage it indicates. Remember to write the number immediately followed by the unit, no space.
14V
